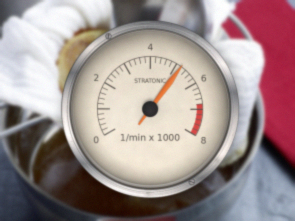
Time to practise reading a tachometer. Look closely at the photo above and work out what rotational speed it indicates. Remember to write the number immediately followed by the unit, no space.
5200rpm
